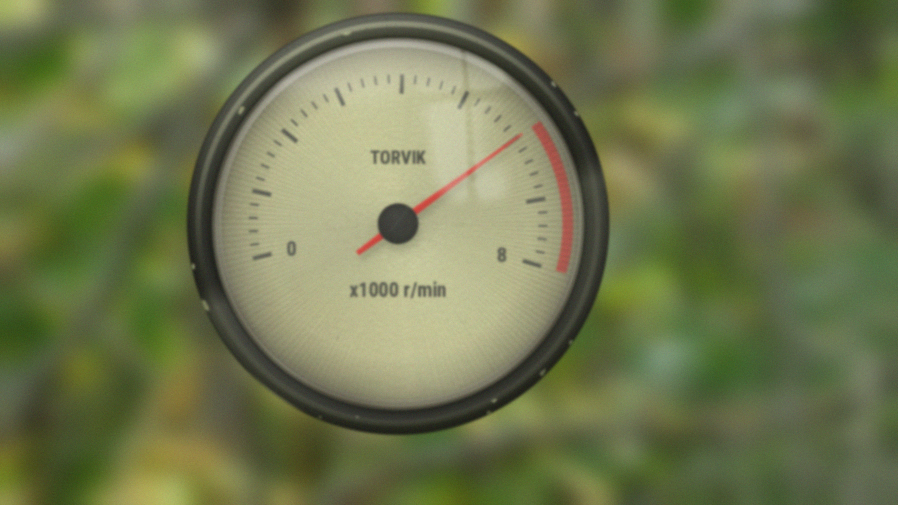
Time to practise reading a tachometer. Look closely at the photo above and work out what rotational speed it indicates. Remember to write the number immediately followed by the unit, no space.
6000rpm
